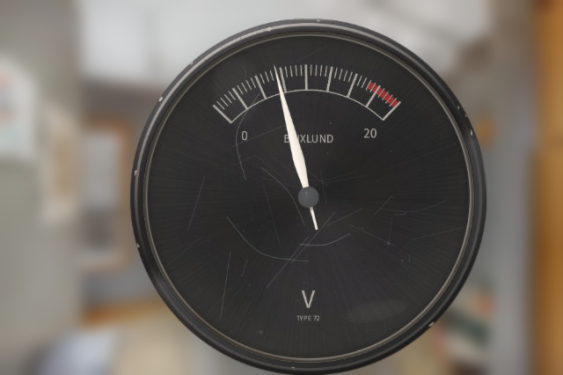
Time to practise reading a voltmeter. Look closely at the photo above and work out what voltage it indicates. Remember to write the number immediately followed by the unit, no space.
7V
